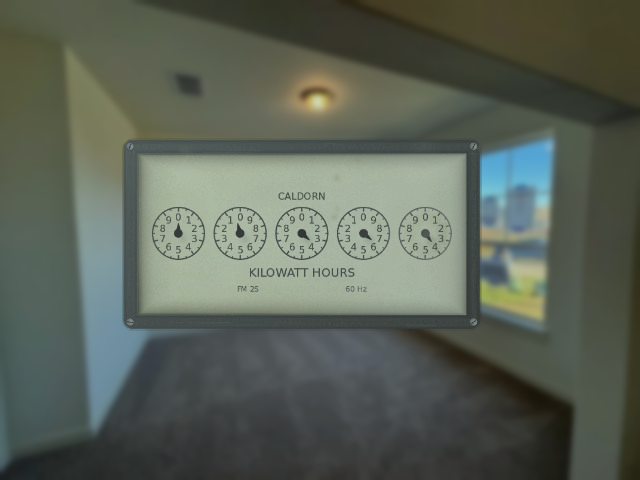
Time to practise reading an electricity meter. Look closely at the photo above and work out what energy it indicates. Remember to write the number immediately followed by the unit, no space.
364kWh
